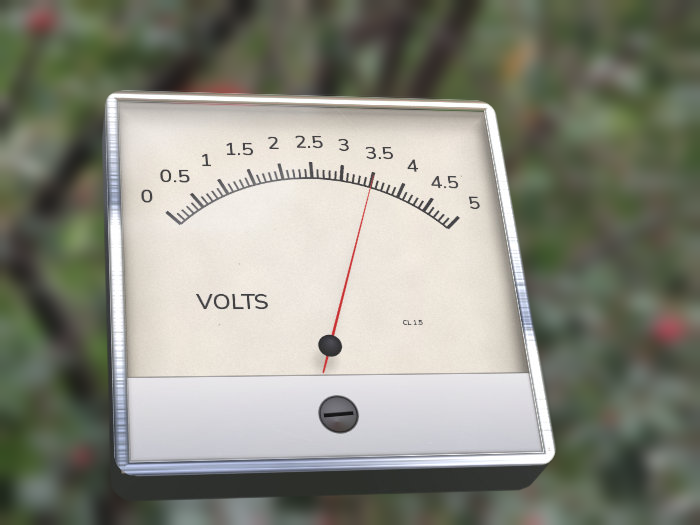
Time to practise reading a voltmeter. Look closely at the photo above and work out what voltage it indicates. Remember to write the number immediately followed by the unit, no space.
3.5V
